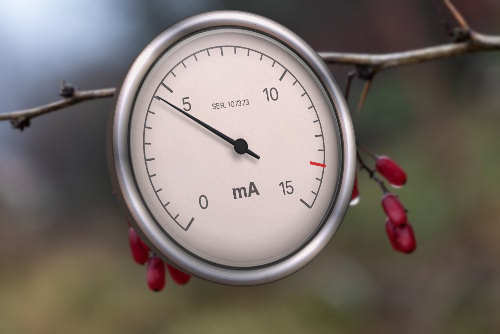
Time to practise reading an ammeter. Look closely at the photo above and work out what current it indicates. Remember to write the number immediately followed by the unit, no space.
4.5mA
